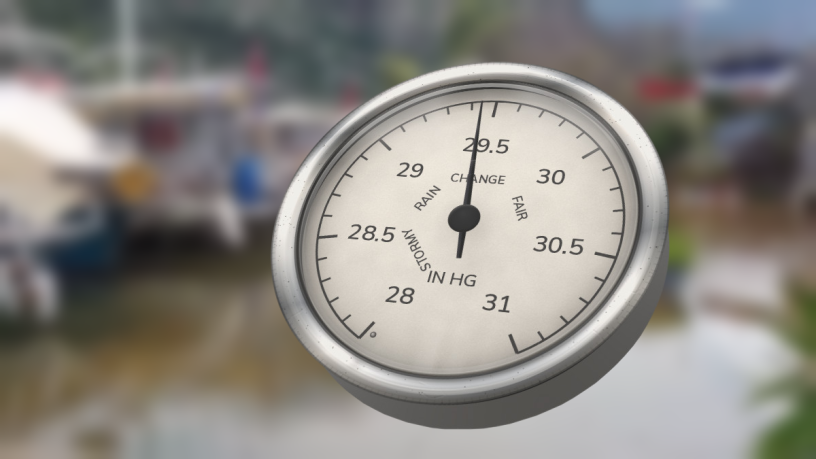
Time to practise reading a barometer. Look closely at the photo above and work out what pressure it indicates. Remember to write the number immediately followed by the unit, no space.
29.45inHg
